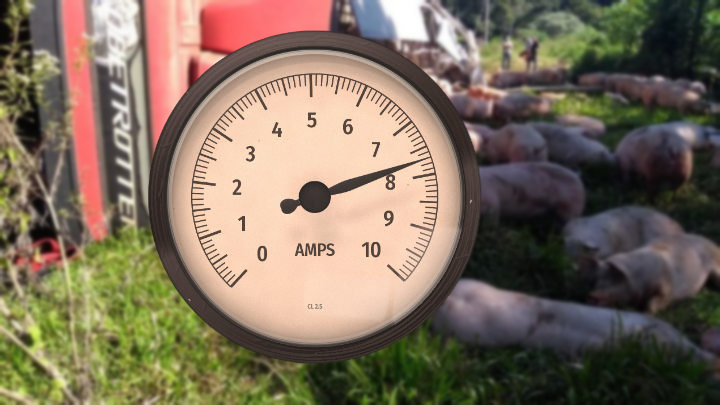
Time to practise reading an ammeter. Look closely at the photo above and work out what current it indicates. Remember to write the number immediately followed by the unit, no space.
7.7A
